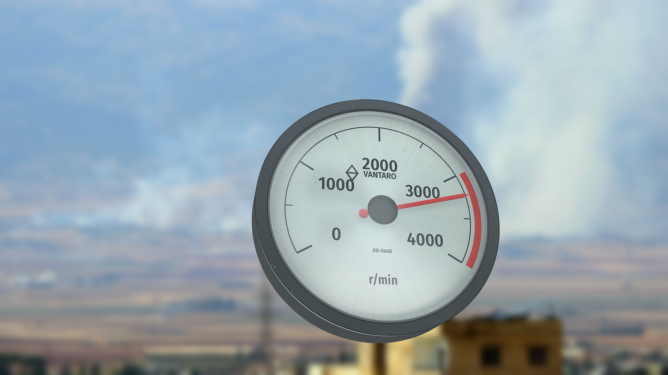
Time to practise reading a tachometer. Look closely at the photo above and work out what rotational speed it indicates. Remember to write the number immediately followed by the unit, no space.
3250rpm
